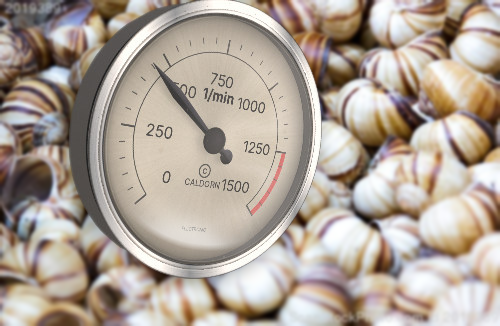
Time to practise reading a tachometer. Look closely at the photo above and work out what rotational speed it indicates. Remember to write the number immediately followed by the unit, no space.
450rpm
